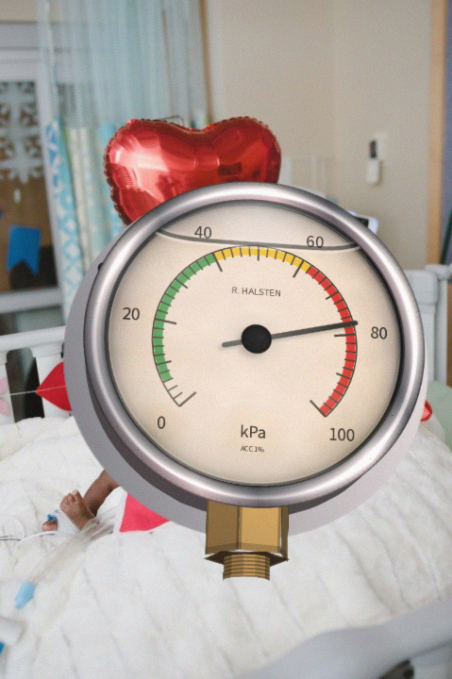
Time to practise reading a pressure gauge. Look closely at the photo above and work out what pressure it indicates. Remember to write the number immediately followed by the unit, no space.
78kPa
